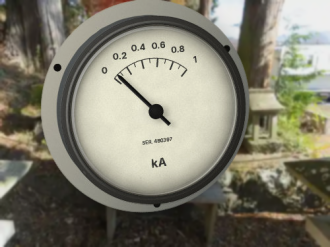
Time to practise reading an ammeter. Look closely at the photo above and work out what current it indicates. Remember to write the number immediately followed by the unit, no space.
0.05kA
